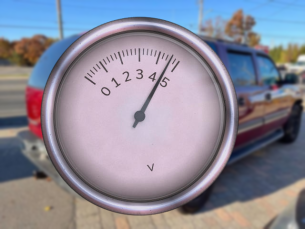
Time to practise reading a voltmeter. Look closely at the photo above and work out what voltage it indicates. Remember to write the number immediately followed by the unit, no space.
4.6V
